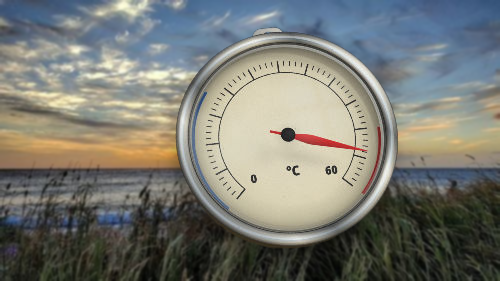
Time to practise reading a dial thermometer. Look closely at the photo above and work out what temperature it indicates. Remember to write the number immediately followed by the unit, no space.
54°C
